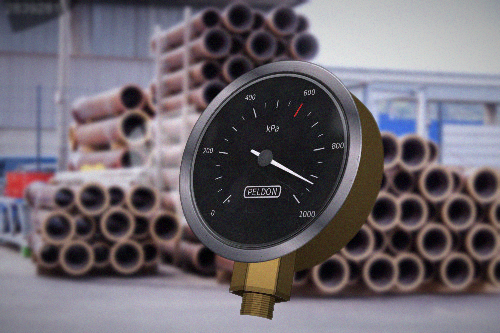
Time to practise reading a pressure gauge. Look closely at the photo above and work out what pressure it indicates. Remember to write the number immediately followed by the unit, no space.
925kPa
